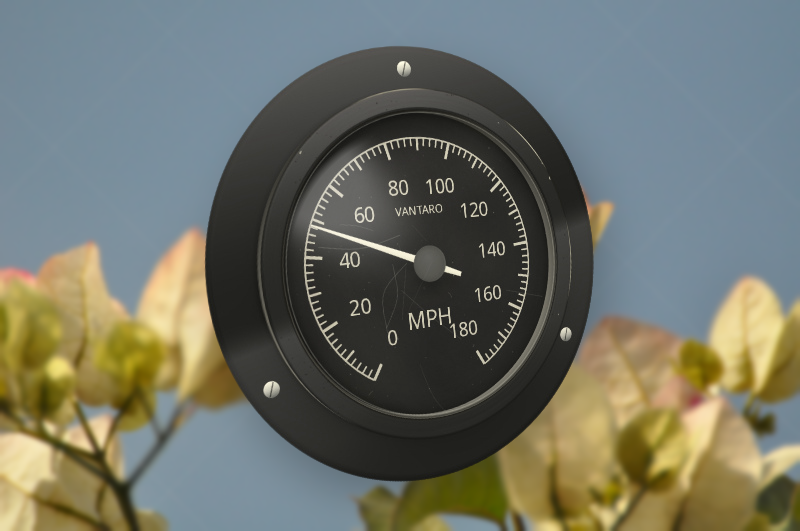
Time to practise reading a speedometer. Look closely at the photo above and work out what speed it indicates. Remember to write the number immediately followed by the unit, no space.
48mph
